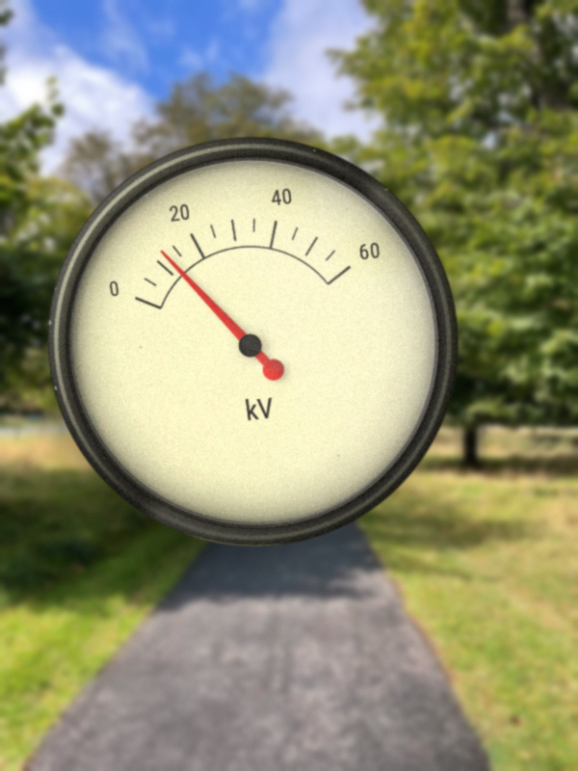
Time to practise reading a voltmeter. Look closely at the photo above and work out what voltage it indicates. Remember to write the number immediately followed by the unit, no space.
12.5kV
